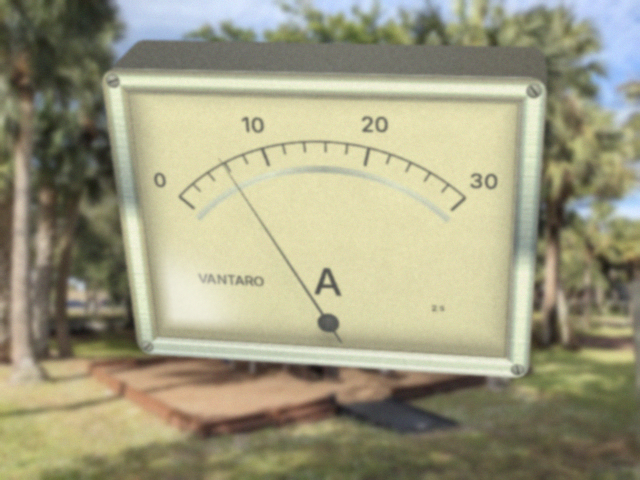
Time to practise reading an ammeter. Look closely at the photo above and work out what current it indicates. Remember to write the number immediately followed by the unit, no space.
6A
